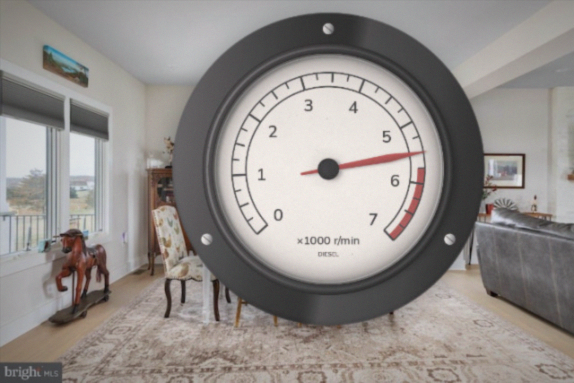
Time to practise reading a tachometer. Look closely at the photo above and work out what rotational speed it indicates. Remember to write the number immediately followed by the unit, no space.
5500rpm
